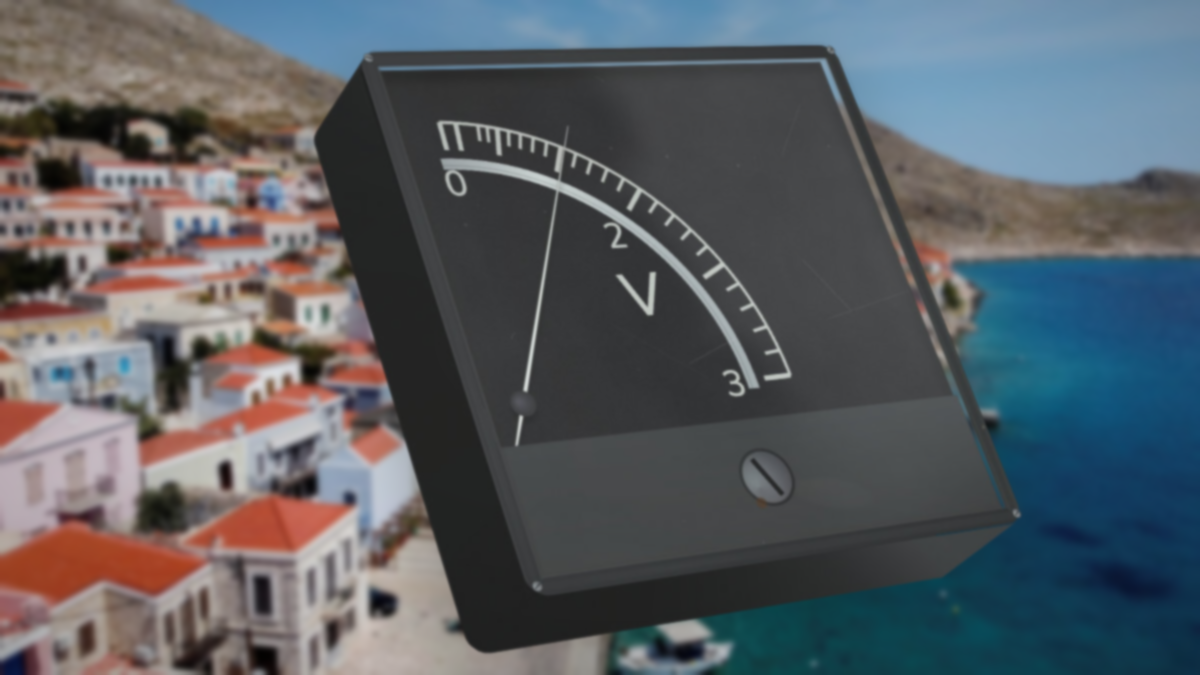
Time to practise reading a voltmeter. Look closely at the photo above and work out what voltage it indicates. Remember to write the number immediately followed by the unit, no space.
1.5V
